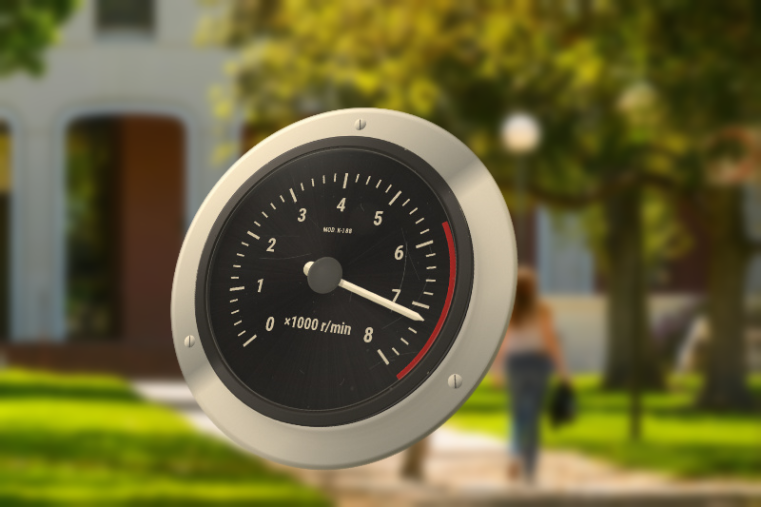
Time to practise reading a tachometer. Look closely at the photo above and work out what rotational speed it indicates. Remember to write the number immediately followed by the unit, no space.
7200rpm
